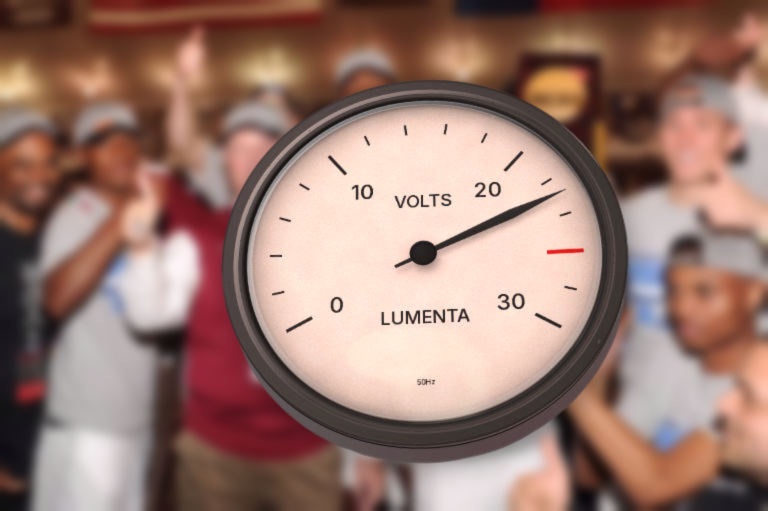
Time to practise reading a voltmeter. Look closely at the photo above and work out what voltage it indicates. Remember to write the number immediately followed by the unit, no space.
23V
